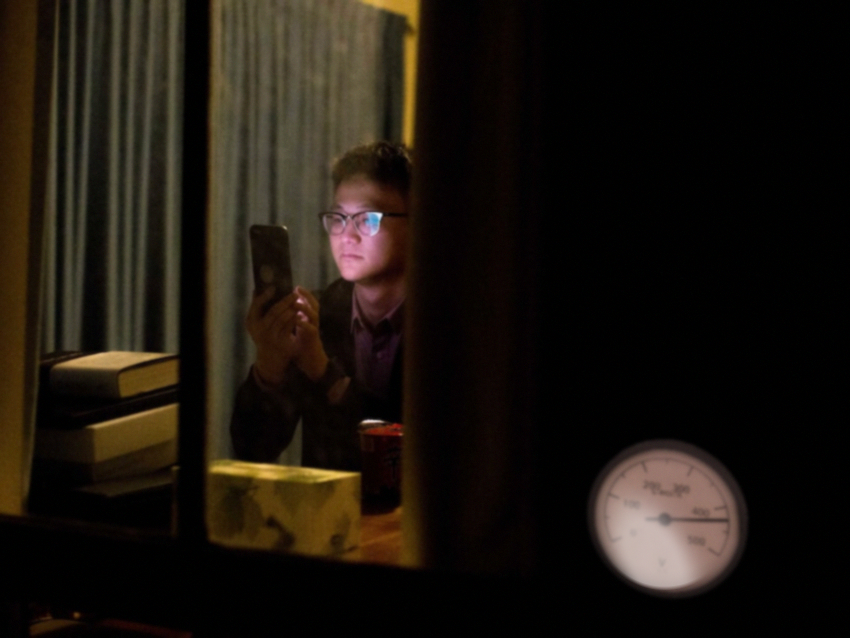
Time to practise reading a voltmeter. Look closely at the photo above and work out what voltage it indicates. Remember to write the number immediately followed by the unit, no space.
425V
